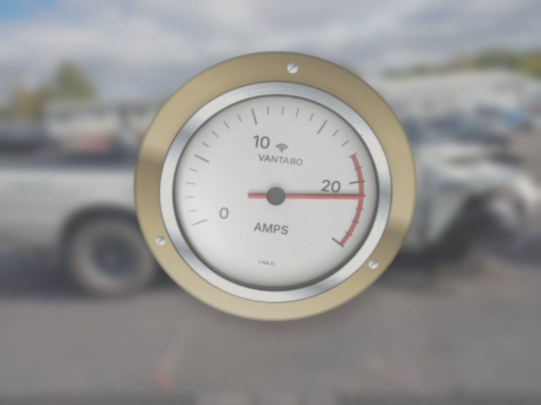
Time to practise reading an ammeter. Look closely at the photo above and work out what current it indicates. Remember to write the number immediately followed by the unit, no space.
21A
